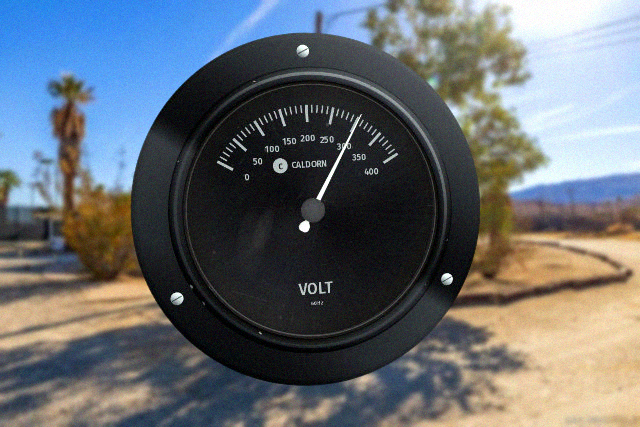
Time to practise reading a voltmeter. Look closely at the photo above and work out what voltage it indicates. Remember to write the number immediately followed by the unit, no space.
300V
